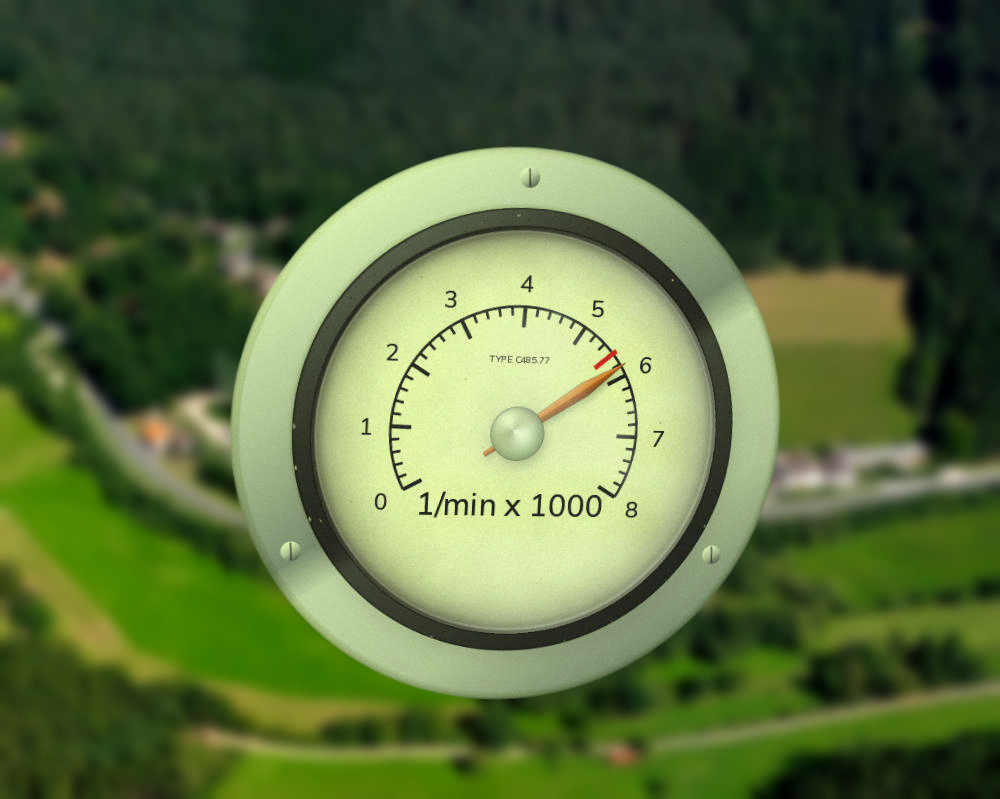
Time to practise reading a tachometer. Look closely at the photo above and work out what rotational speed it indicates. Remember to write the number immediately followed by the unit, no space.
5800rpm
